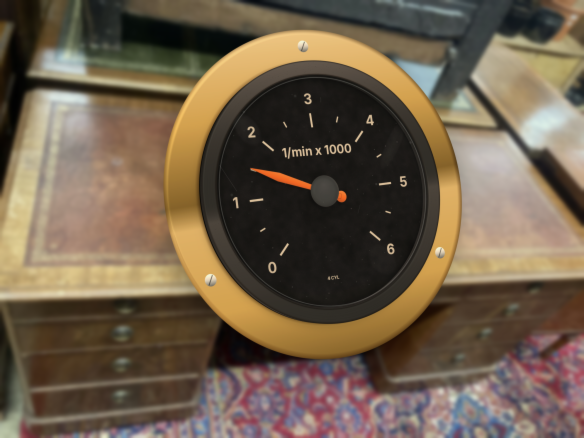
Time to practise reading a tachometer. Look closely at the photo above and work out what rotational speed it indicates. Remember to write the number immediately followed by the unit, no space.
1500rpm
